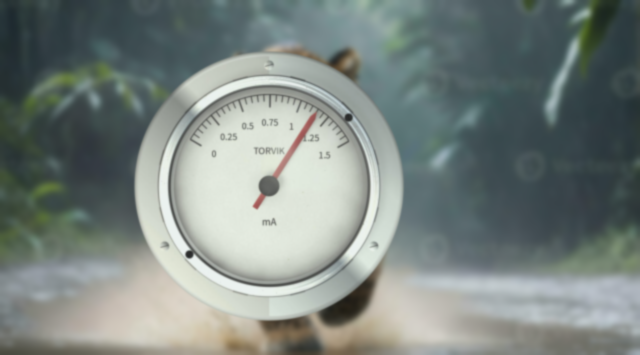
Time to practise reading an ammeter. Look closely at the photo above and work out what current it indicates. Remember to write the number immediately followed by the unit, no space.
1.15mA
